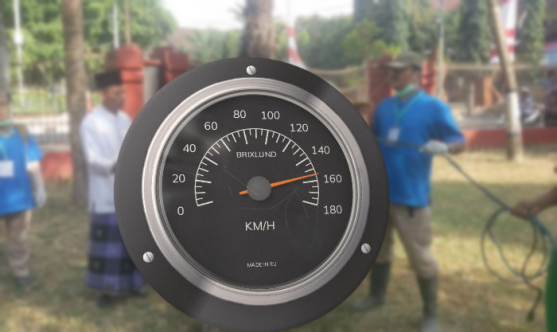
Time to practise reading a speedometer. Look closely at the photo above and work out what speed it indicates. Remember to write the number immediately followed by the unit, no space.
155km/h
